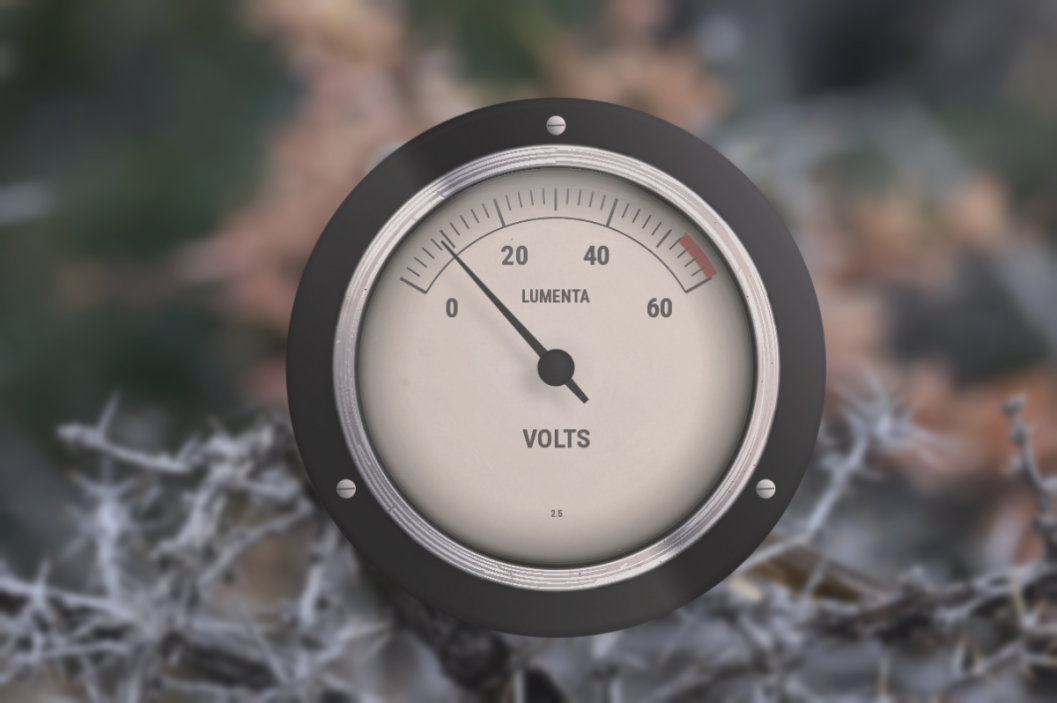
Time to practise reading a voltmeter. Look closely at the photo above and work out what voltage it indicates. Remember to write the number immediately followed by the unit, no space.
9V
